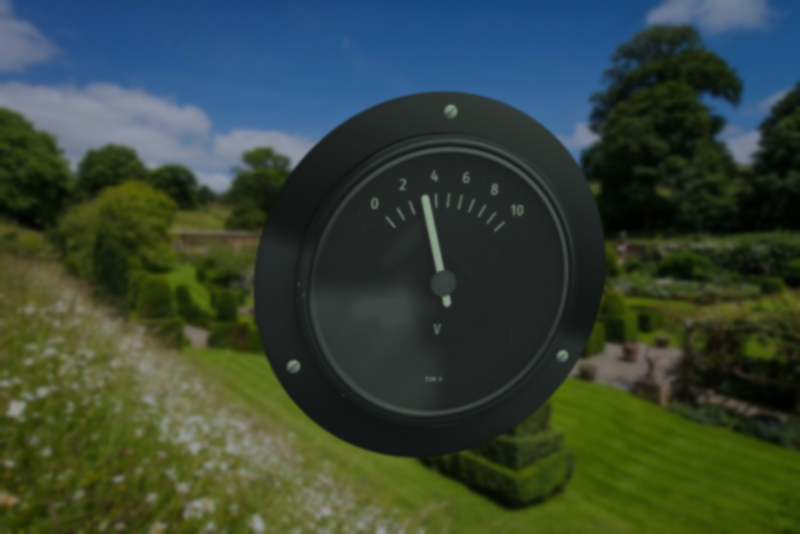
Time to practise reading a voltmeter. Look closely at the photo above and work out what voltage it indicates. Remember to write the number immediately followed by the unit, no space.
3V
